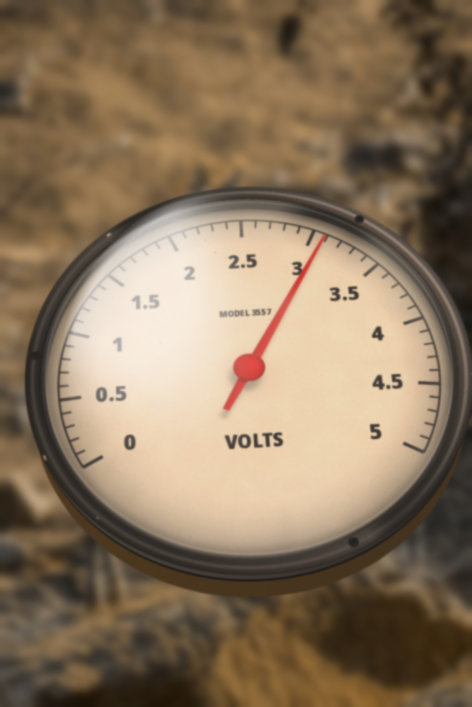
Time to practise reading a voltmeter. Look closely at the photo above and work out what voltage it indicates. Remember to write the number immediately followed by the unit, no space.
3.1V
